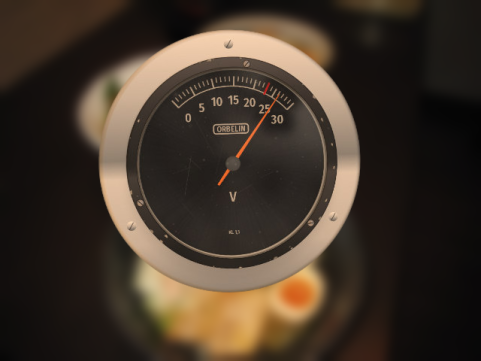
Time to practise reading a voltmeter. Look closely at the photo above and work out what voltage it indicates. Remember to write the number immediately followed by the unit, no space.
26V
